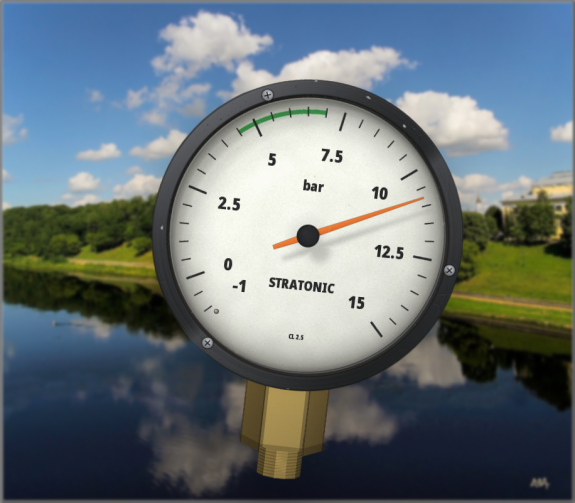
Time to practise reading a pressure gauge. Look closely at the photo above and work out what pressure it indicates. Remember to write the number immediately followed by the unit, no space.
10.75bar
